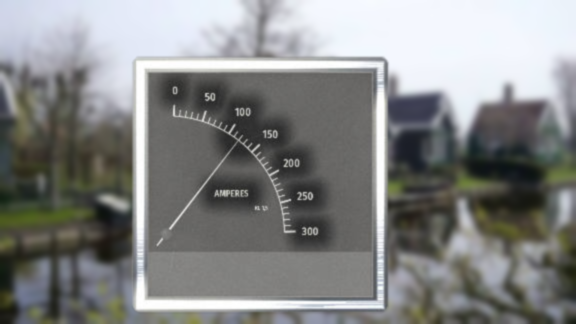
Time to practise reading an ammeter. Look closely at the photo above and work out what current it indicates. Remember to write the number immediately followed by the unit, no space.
120A
